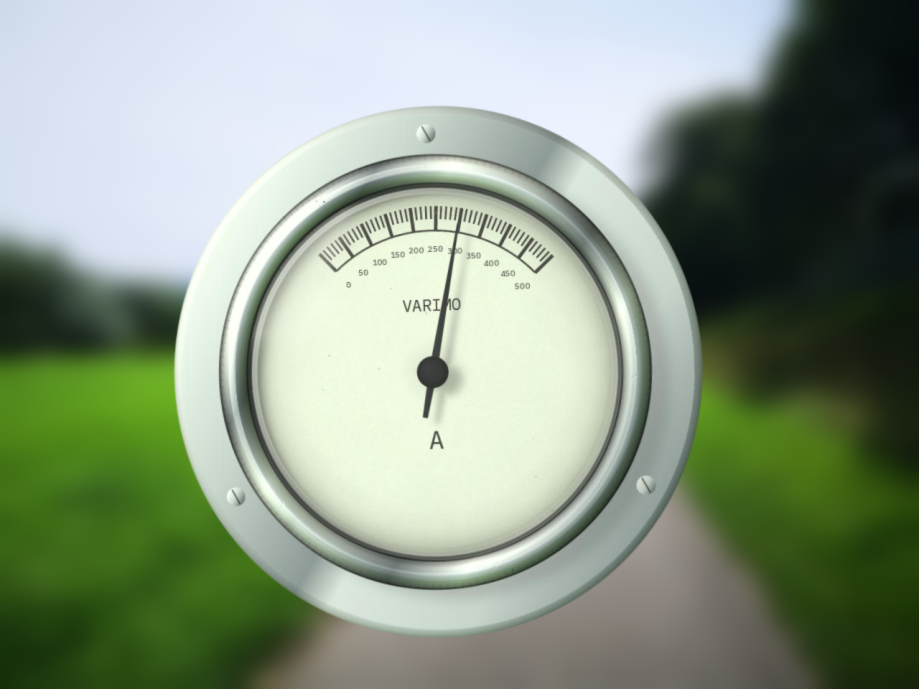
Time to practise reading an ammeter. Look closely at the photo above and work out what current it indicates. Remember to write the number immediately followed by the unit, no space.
300A
